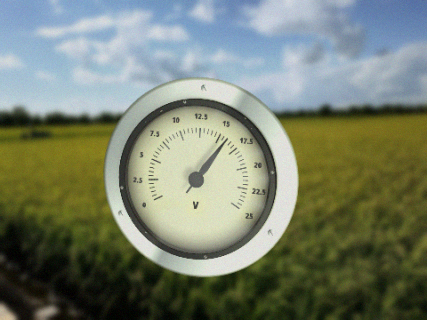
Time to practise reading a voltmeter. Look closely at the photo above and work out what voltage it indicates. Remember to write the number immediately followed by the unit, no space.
16V
